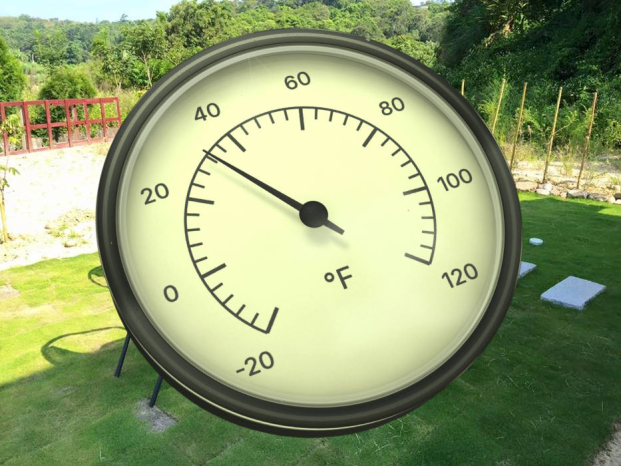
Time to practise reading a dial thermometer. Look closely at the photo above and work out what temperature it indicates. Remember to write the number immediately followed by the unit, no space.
32°F
